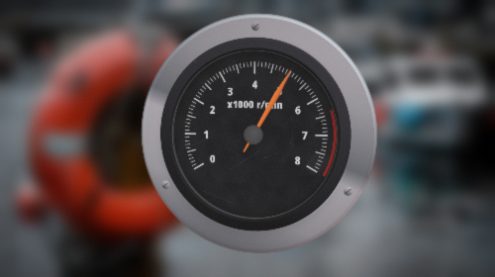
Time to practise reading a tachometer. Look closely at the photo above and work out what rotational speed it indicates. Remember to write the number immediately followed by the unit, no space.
5000rpm
